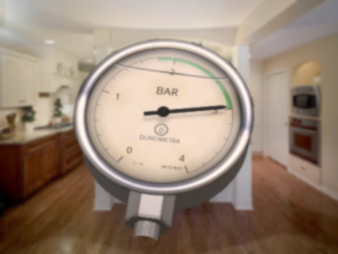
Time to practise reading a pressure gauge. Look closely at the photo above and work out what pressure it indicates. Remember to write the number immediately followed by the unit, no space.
3bar
